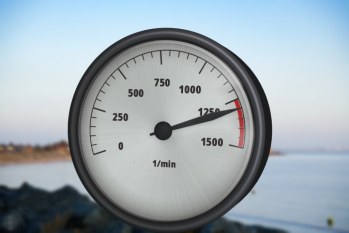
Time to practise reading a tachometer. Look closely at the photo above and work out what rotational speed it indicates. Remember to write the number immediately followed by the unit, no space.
1300rpm
